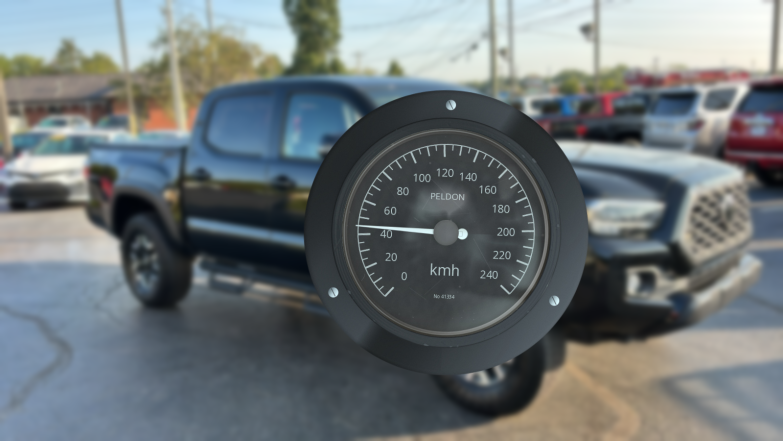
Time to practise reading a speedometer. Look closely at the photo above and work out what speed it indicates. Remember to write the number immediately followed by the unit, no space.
45km/h
